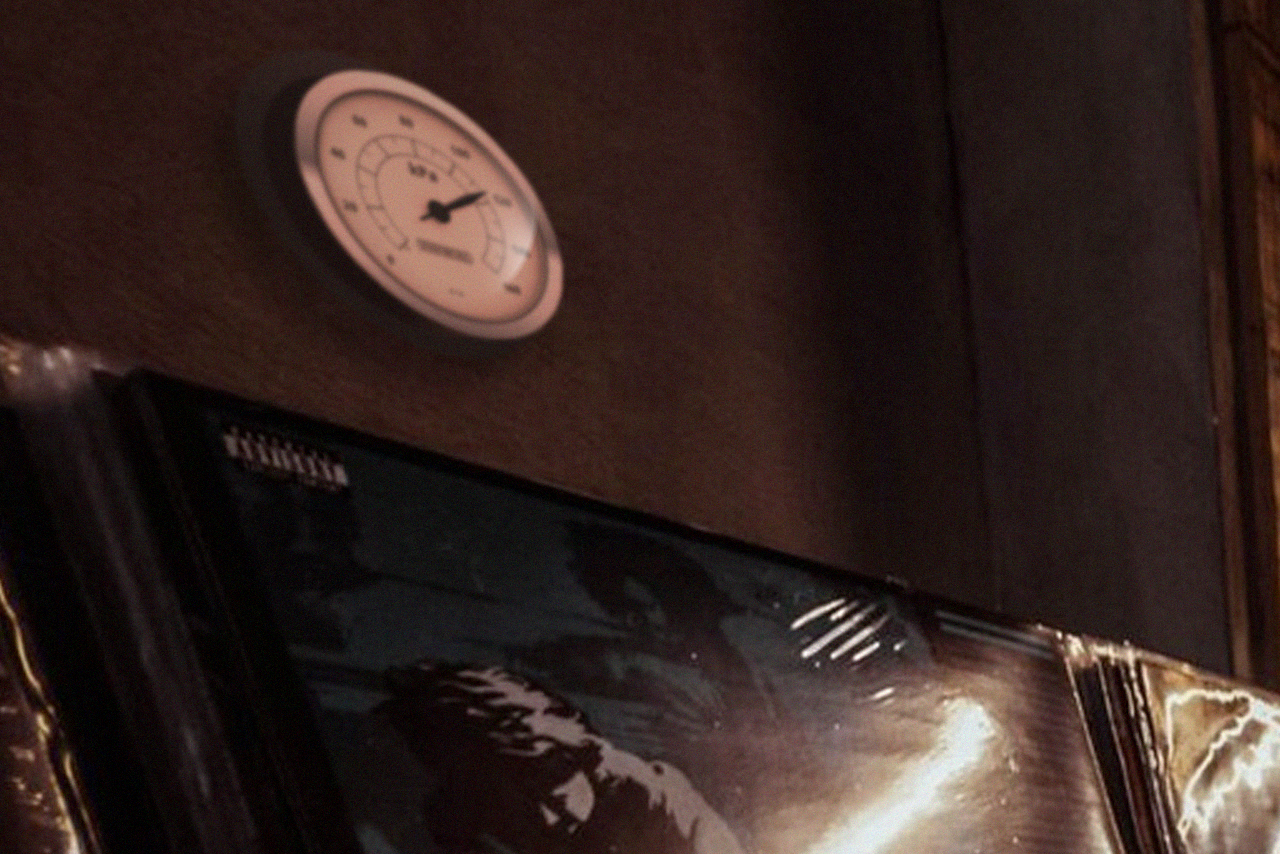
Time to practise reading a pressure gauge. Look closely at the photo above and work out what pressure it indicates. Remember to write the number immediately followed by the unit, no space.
115kPa
